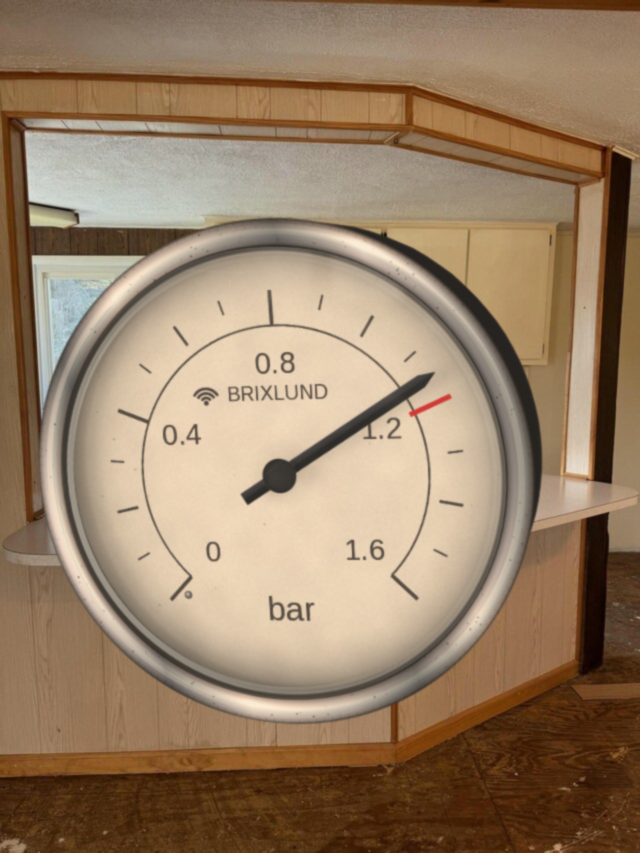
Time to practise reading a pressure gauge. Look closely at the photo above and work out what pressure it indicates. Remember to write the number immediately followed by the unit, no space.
1.15bar
